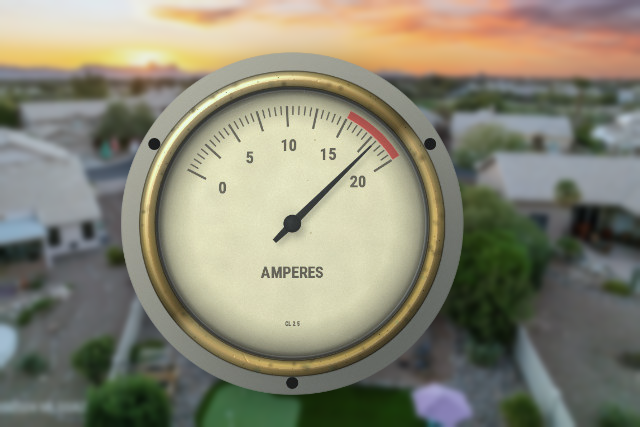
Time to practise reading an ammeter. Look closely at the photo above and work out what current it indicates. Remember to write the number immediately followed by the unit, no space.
18A
